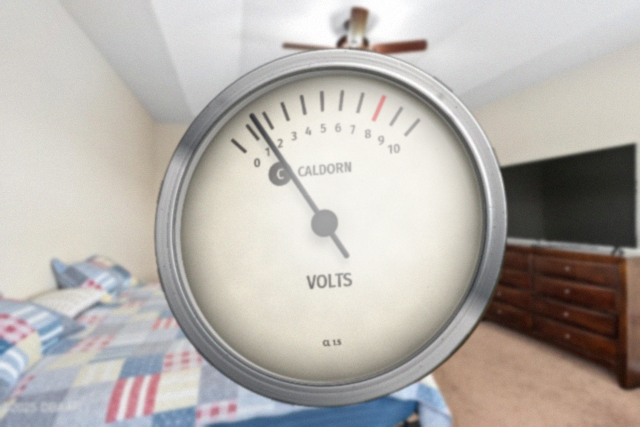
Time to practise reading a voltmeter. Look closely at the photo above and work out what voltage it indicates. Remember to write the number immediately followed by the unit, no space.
1.5V
